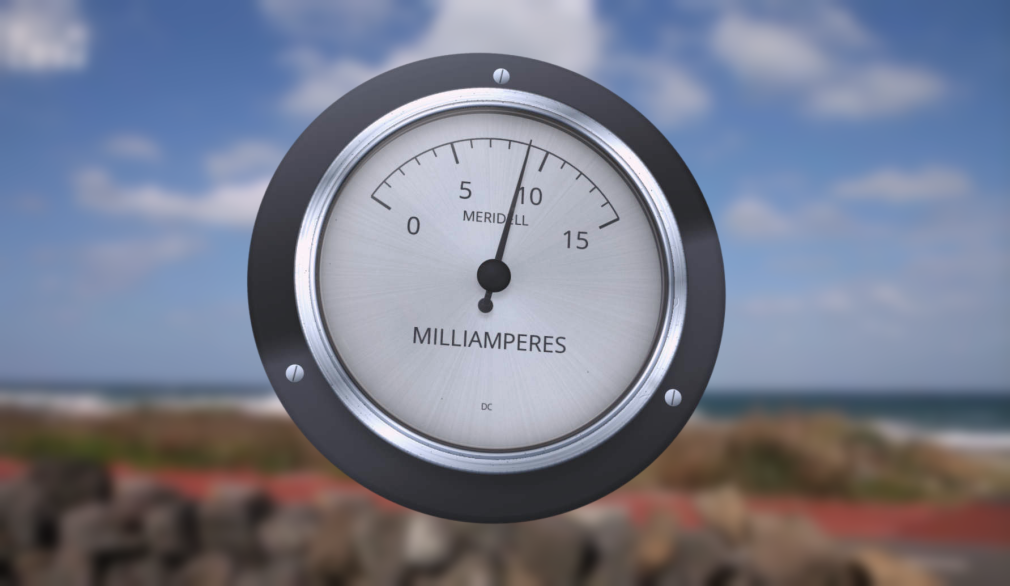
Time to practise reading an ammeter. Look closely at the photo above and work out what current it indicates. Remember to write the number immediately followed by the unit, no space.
9mA
